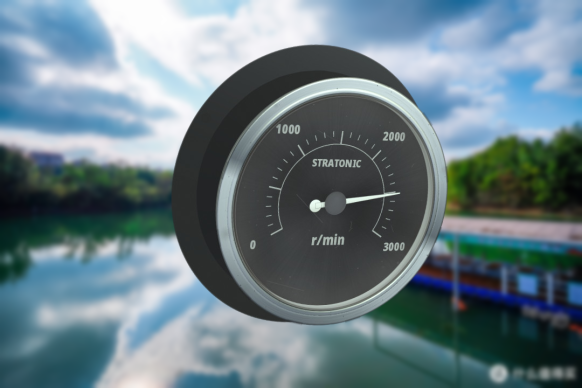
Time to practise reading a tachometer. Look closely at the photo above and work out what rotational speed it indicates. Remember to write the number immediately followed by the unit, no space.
2500rpm
